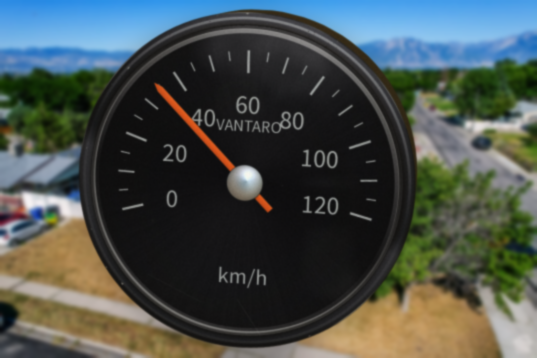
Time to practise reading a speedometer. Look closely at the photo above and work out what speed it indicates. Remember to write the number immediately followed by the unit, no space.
35km/h
